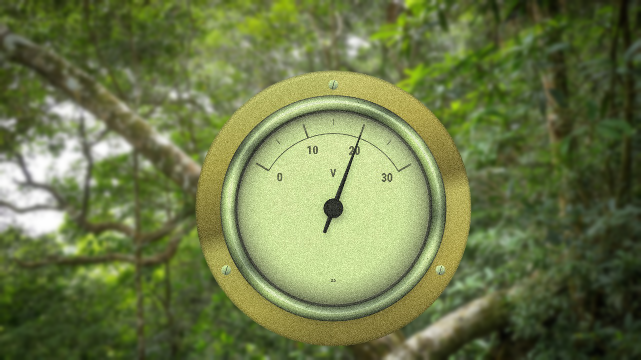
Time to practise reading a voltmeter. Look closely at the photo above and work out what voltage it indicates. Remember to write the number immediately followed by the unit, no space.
20V
